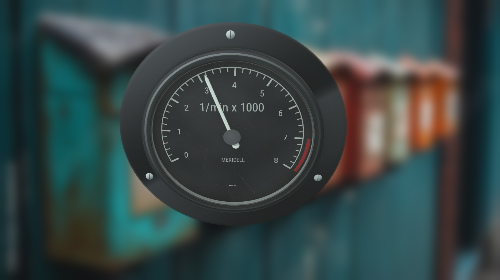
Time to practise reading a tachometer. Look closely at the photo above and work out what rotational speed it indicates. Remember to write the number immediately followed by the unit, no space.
3200rpm
